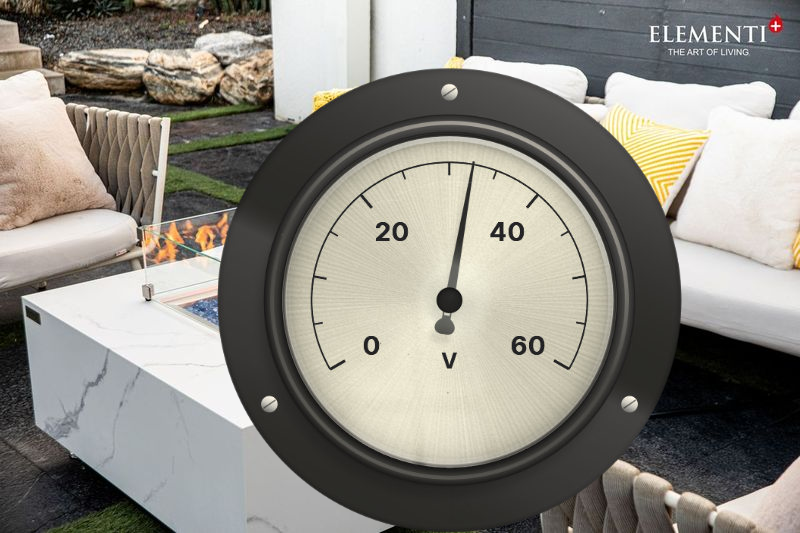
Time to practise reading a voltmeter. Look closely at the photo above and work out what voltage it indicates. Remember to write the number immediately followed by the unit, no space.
32.5V
